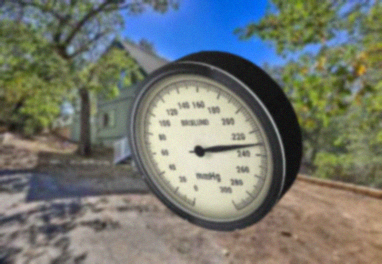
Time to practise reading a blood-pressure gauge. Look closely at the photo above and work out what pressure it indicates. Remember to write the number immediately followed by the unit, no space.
230mmHg
